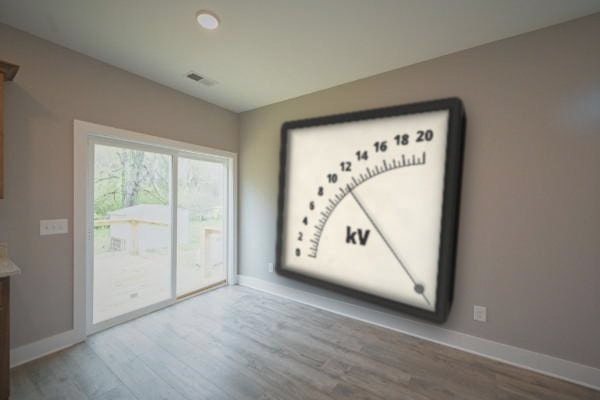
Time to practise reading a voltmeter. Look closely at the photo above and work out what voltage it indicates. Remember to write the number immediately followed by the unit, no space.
11kV
